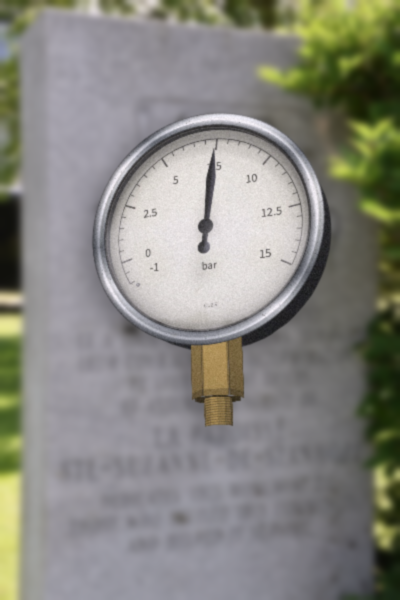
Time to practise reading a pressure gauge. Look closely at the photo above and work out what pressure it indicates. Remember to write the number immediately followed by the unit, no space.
7.5bar
